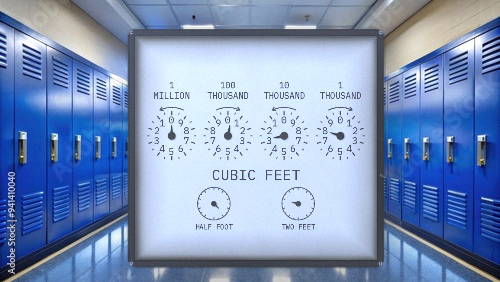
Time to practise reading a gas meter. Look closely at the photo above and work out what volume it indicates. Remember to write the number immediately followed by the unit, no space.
2800ft³
